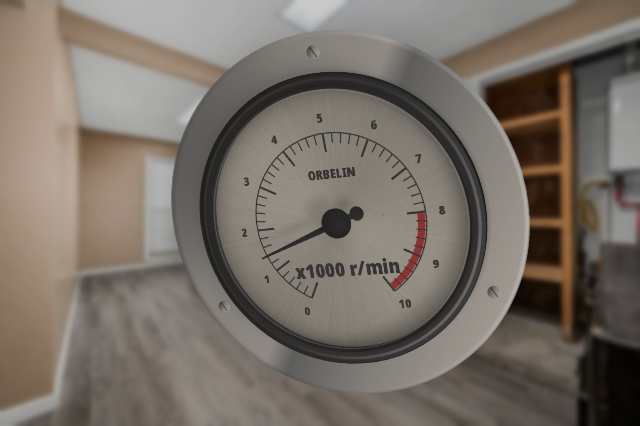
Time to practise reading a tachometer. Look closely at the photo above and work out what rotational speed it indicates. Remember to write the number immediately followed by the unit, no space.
1400rpm
